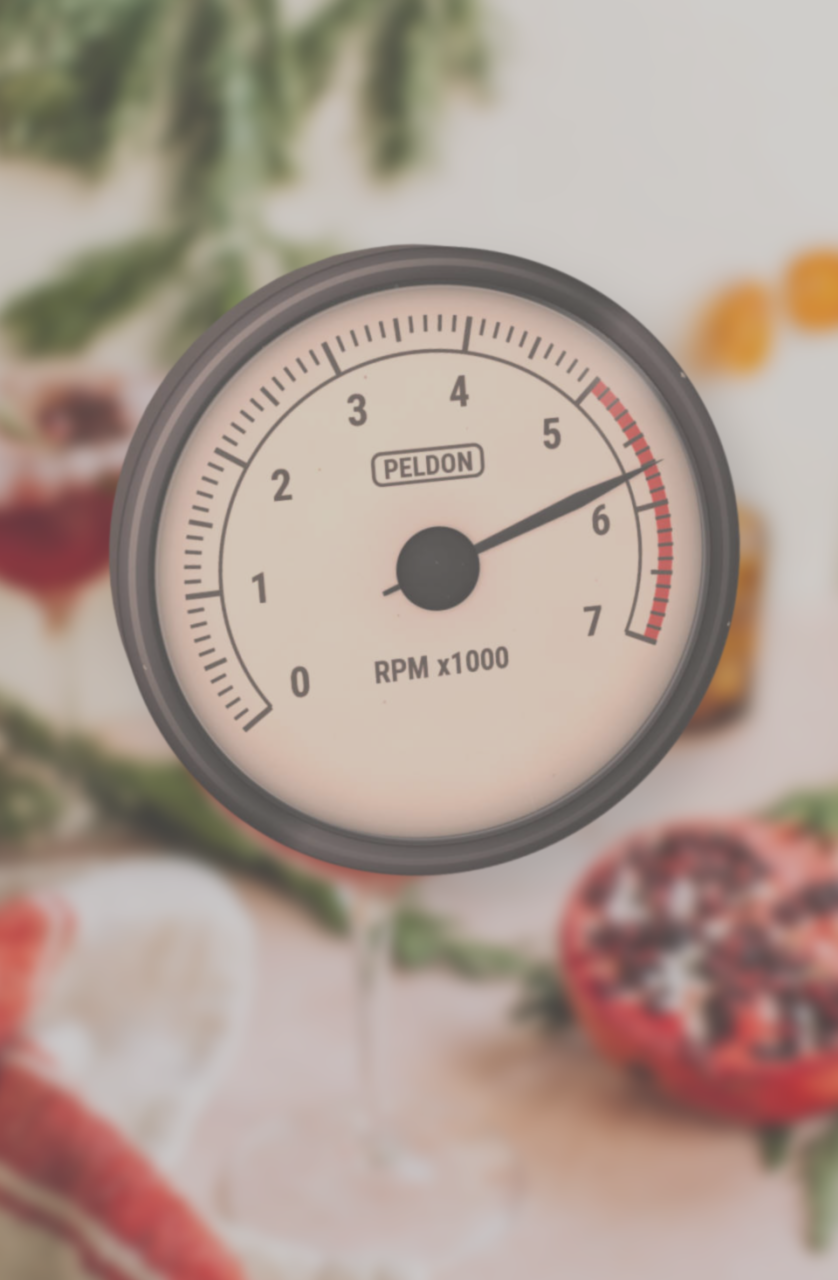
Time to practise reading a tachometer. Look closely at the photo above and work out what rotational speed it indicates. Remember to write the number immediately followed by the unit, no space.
5700rpm
